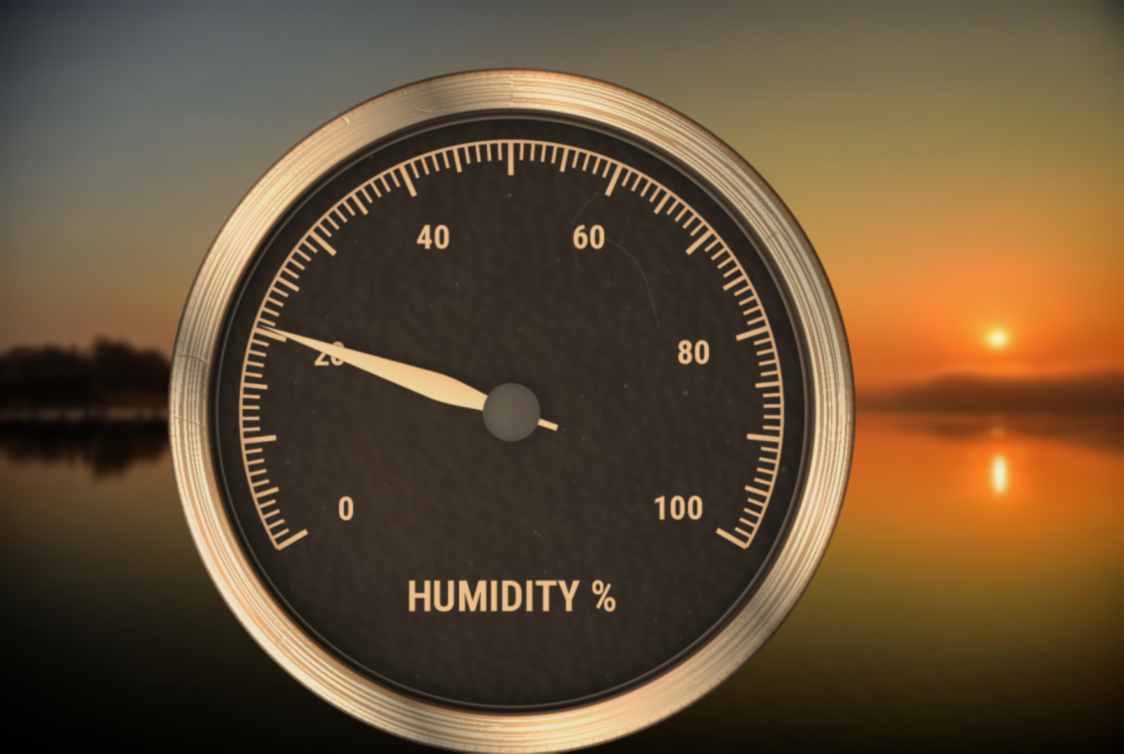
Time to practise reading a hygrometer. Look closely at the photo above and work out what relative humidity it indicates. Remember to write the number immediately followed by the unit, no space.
20.5%
